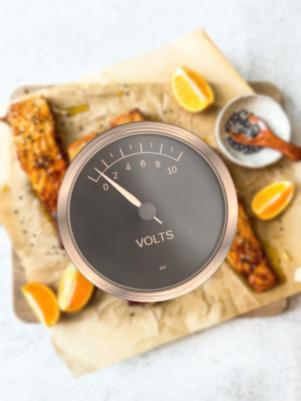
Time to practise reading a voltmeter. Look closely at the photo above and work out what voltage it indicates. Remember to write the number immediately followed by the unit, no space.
1V
